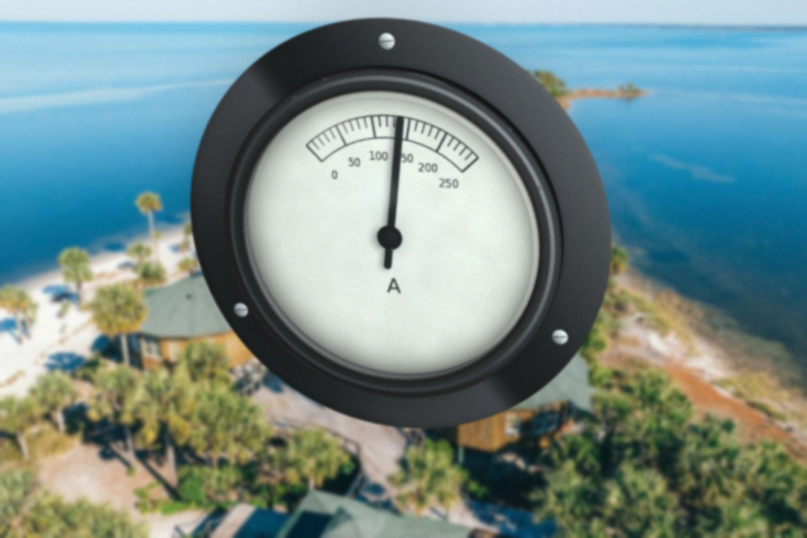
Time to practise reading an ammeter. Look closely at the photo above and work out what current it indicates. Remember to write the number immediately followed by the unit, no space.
140A
